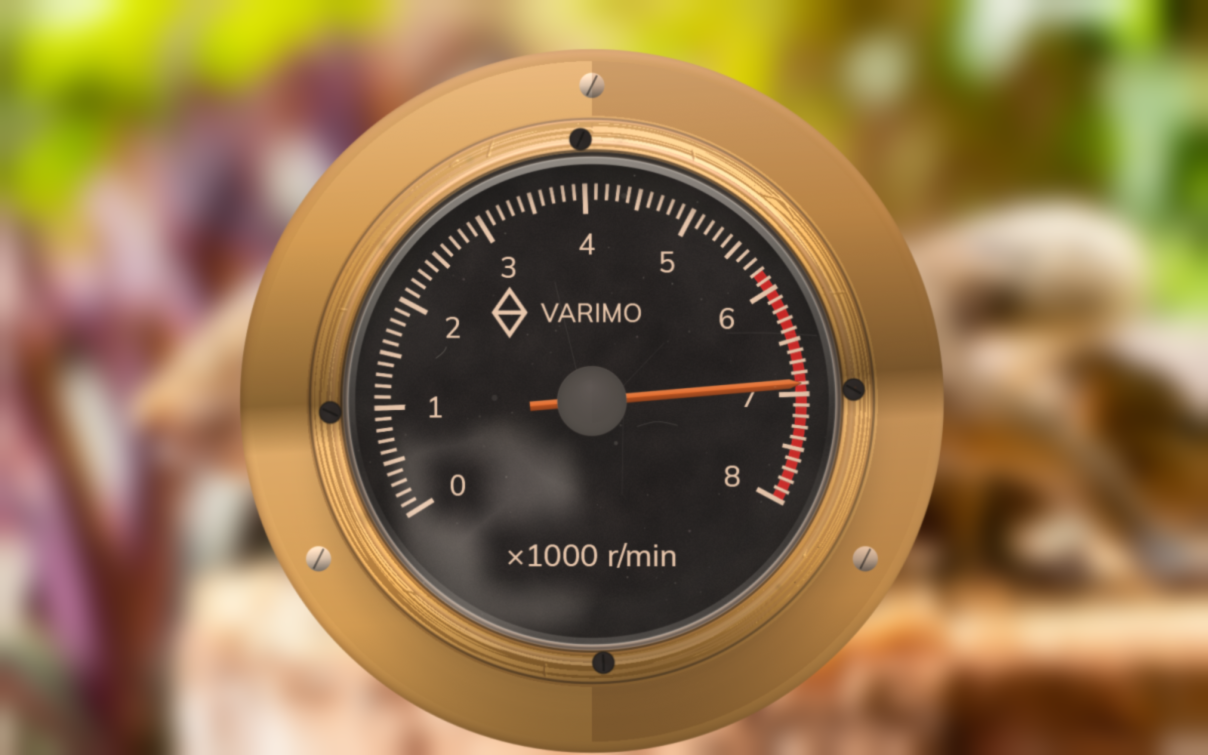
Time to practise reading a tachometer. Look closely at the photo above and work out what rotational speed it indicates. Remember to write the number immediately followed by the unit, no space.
6900rpm
